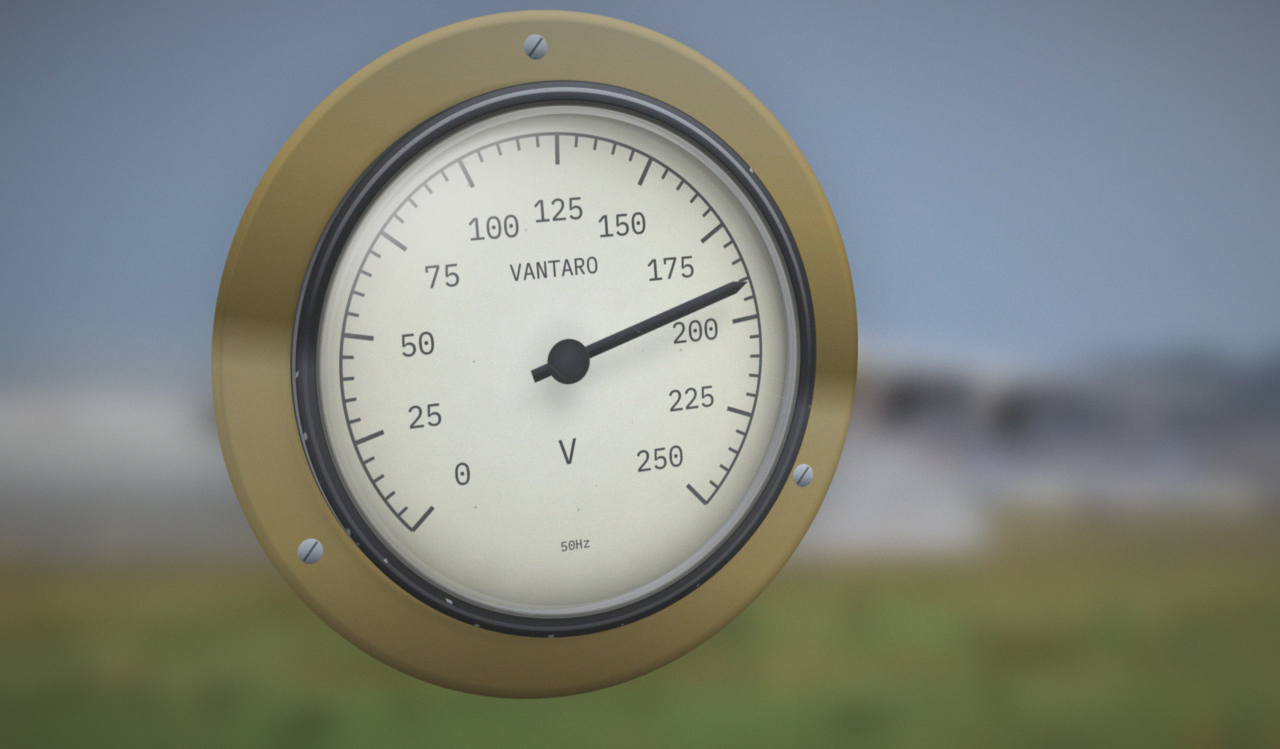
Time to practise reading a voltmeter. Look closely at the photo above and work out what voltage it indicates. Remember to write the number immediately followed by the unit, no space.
190V
